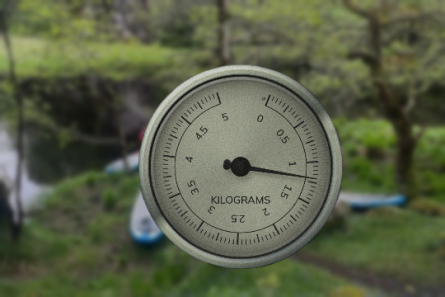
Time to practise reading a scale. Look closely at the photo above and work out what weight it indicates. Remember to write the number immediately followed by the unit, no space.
1.2kg
